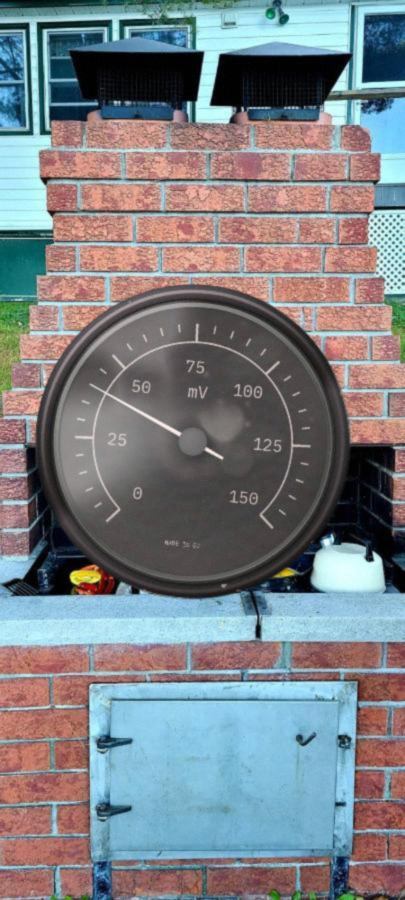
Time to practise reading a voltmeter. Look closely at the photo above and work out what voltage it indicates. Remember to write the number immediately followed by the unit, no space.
40mV
